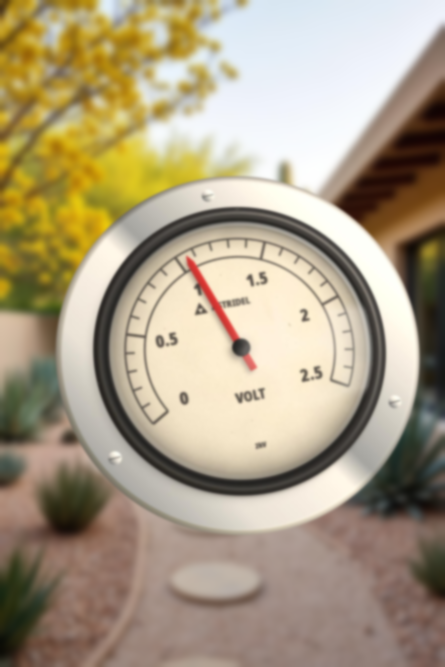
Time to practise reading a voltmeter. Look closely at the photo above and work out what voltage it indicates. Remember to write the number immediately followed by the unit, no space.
1.05V
